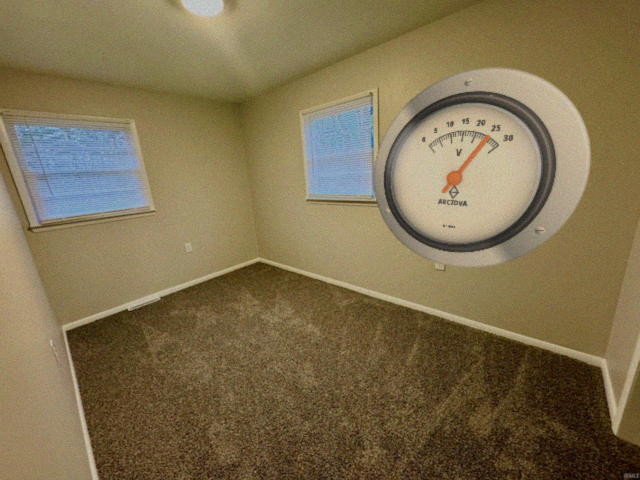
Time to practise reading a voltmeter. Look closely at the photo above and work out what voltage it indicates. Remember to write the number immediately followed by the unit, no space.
25V
